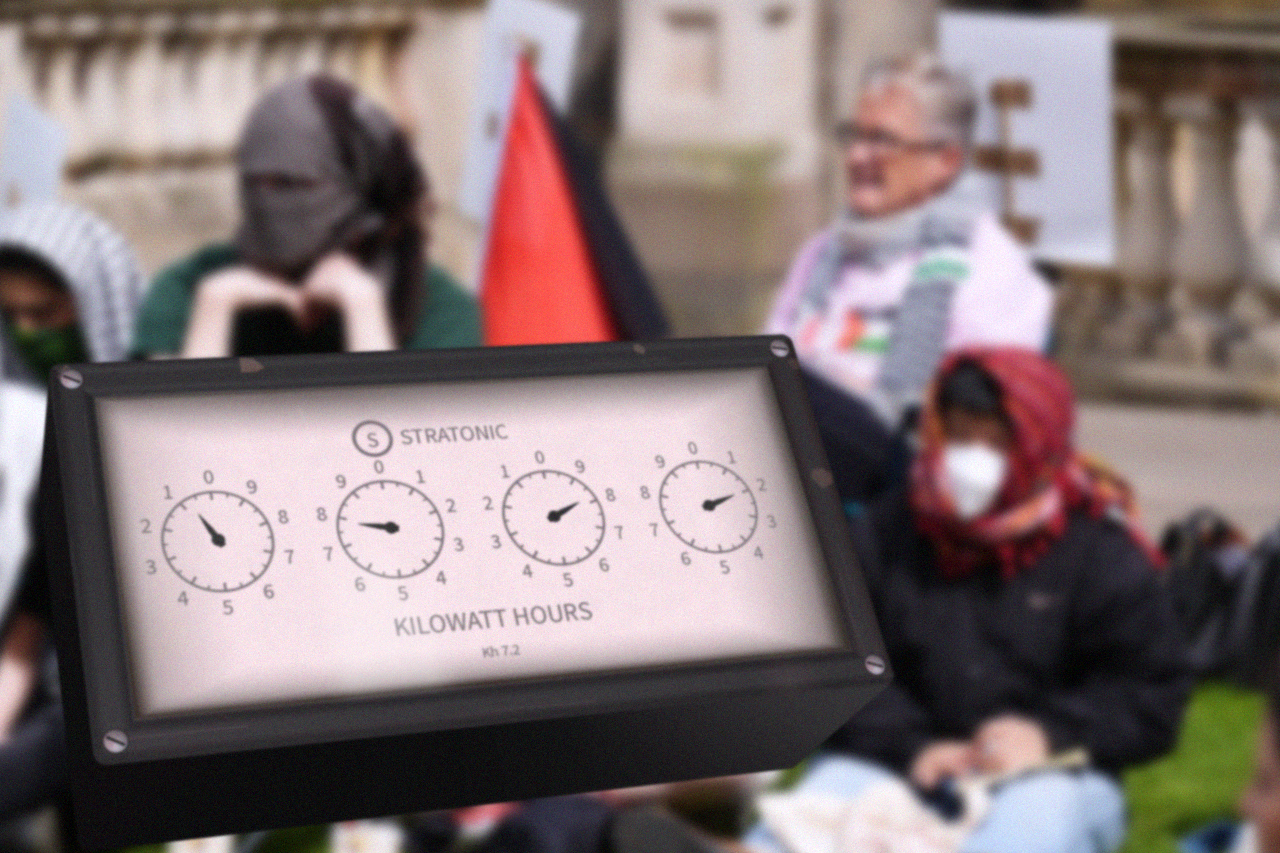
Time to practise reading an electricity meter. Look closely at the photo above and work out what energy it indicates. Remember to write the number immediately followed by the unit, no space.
782kWh
